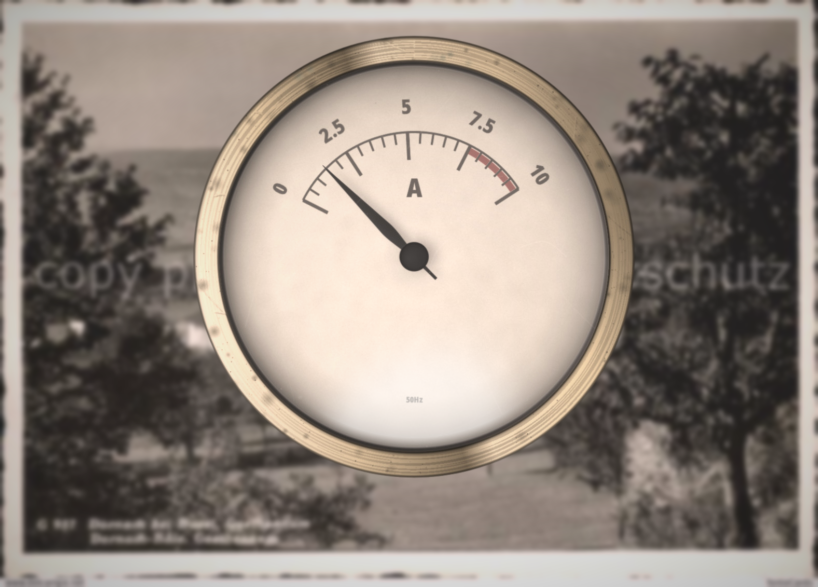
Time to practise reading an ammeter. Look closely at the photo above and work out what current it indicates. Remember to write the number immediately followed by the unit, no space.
1.5A
